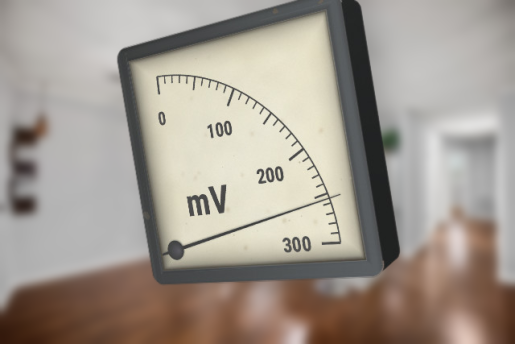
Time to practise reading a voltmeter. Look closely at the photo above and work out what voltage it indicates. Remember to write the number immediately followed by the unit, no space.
255mV
